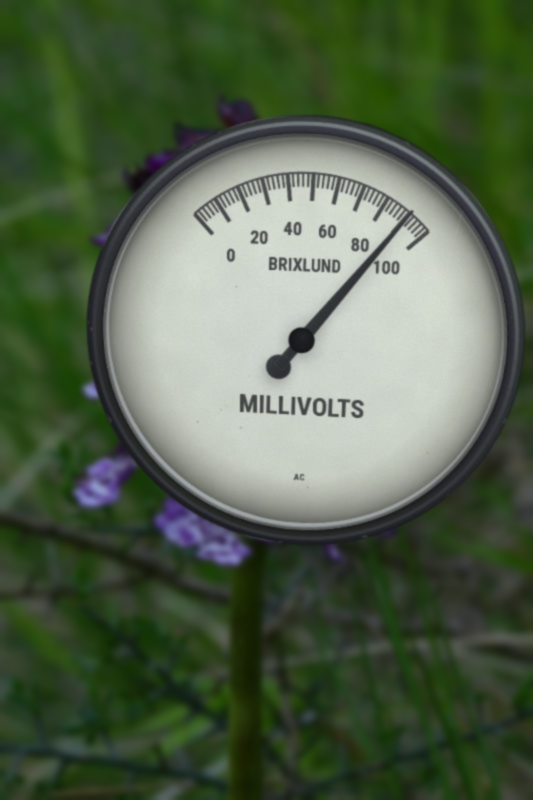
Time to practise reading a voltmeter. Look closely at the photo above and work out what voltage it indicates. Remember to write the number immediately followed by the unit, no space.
90mV
